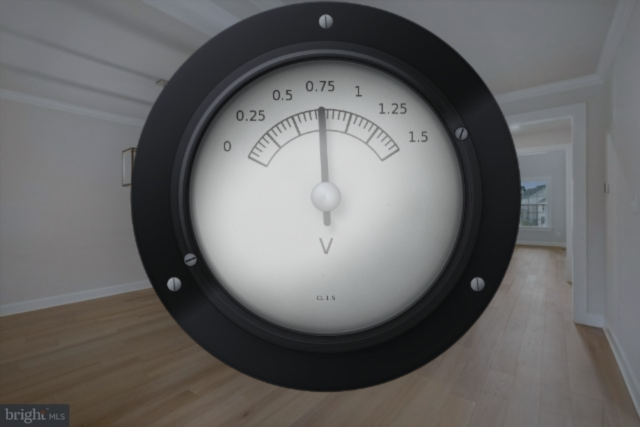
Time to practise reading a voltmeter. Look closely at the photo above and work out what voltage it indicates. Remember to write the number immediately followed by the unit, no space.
0.75V
